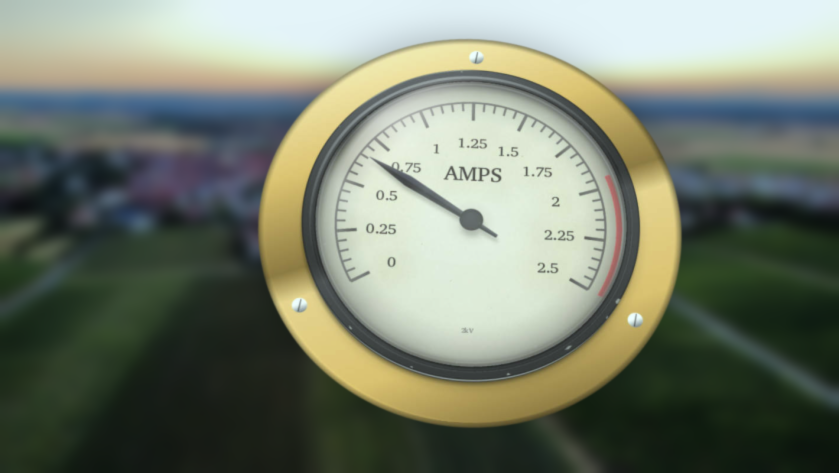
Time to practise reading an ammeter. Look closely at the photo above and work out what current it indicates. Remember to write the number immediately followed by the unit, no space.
0.65A
